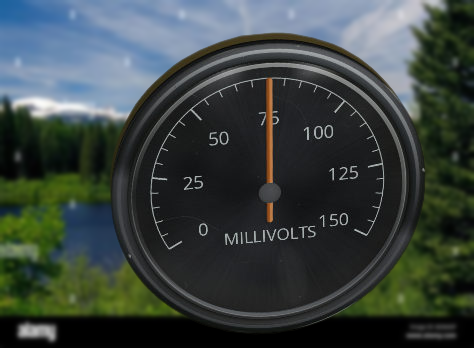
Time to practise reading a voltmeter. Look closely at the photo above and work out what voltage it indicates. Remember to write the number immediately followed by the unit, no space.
75mV
